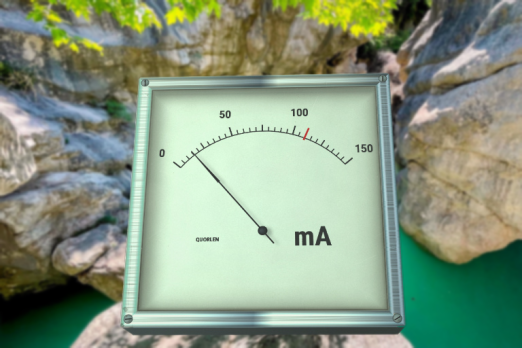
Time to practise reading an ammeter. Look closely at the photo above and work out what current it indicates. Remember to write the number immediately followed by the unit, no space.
15mA
